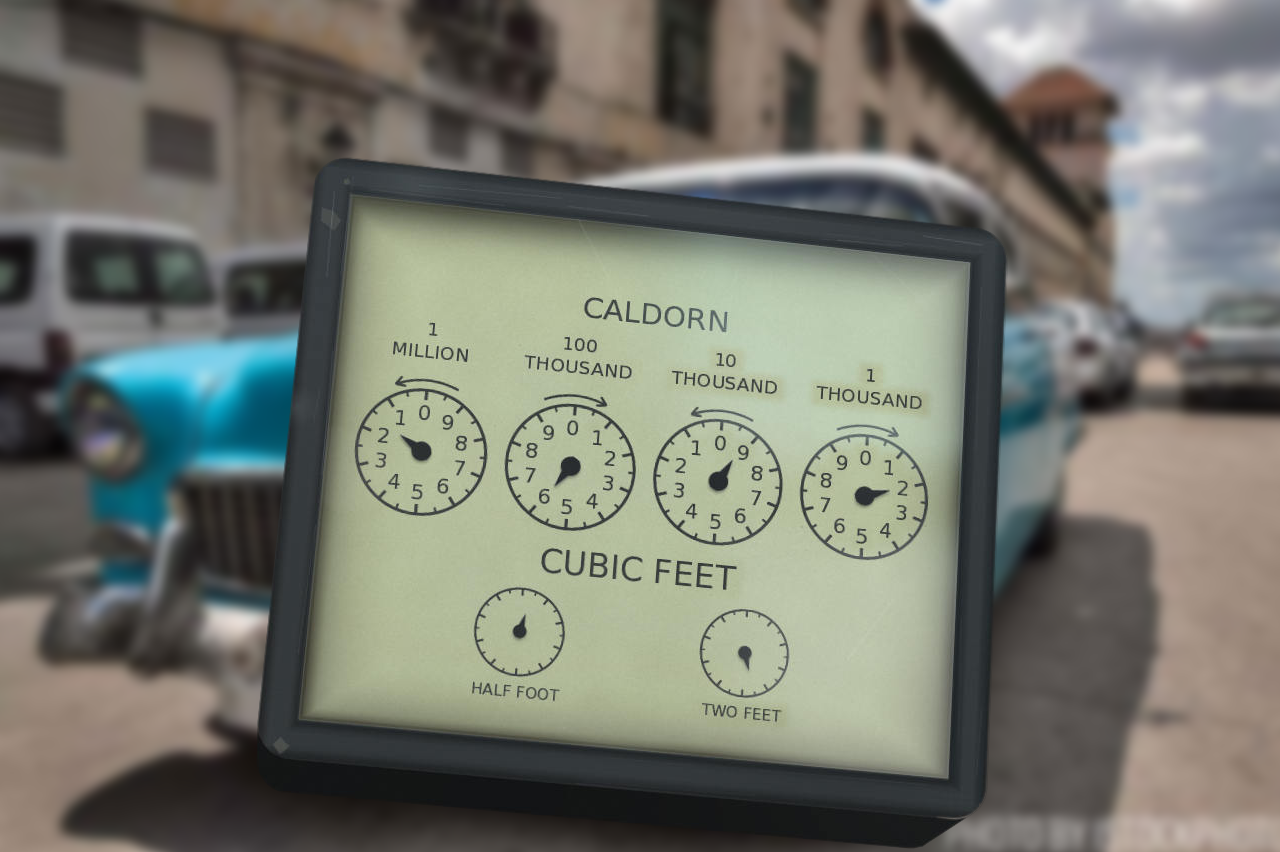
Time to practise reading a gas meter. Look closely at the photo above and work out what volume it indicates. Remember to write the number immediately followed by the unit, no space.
159200ft³
